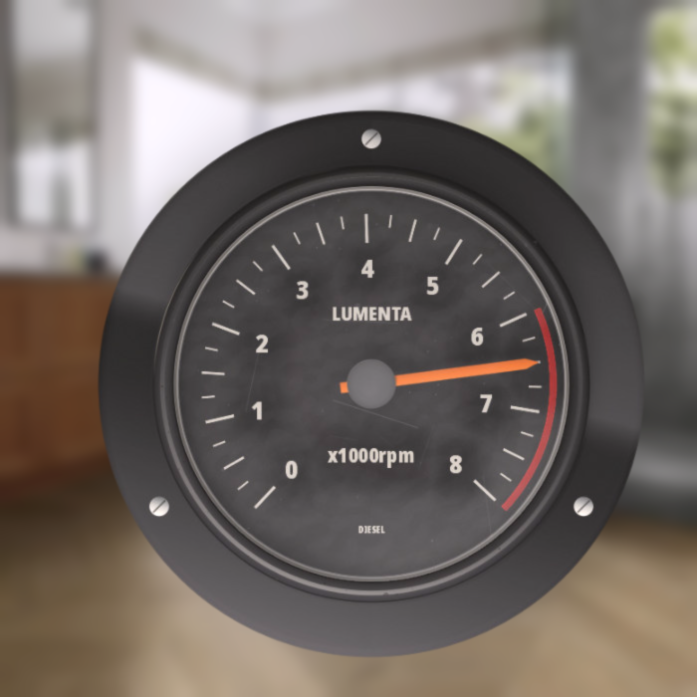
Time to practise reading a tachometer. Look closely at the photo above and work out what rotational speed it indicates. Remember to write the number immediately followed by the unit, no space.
6500rpm
